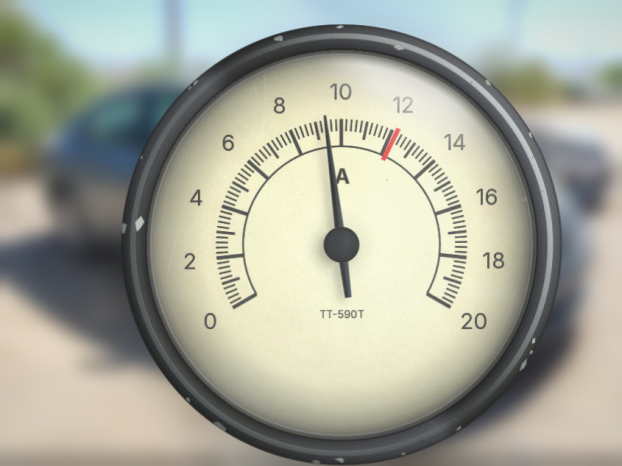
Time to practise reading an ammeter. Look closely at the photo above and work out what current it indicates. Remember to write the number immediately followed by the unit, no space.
9.4A
